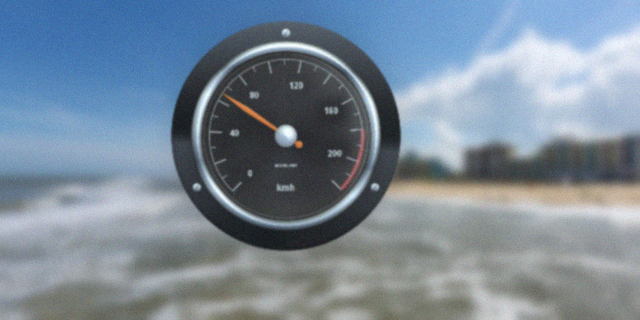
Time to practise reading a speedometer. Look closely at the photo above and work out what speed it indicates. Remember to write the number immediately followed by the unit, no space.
65km/h
